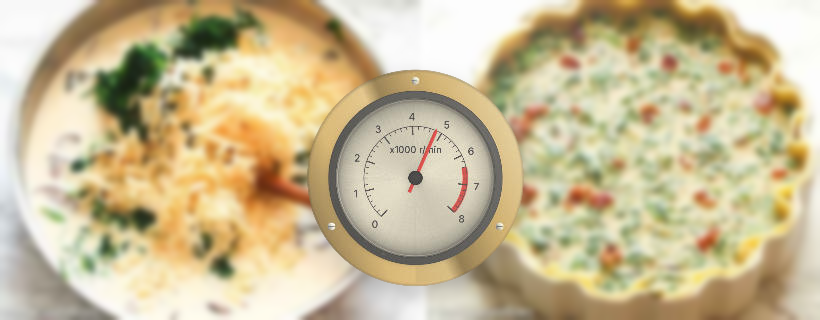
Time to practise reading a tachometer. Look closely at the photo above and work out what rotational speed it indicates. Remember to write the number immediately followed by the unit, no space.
4800rpm
